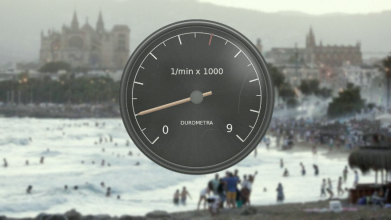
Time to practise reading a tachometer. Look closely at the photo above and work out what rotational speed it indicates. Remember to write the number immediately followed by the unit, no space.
1000rpm
